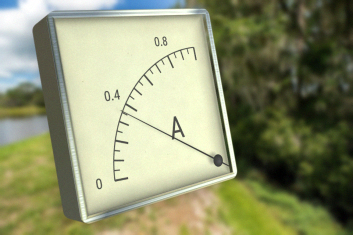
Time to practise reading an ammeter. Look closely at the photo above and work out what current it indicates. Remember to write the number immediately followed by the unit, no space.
0.35A
